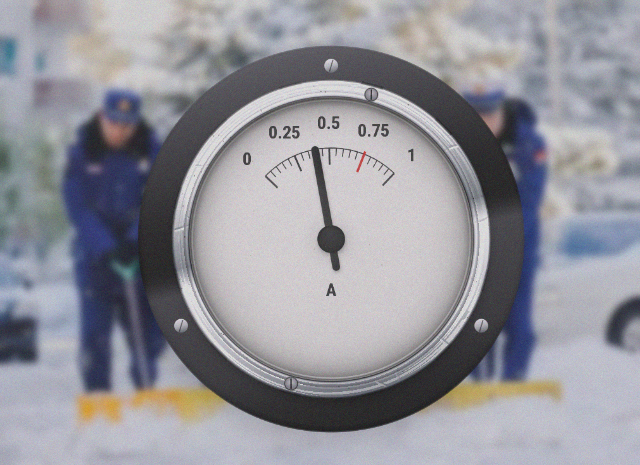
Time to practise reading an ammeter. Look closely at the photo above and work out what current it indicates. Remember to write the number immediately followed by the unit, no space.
0.4A
